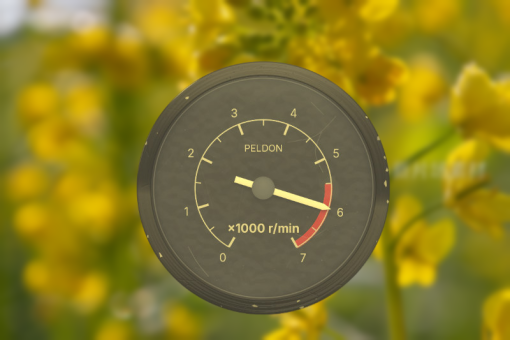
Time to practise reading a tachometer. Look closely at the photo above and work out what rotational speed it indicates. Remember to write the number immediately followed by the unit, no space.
6000rpm
